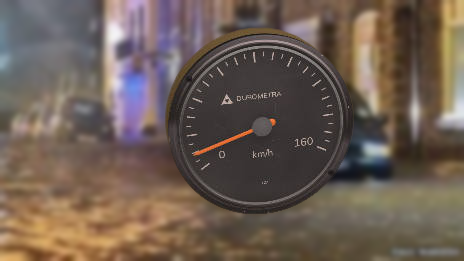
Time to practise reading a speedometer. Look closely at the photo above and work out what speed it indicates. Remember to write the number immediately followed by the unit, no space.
10km/h
